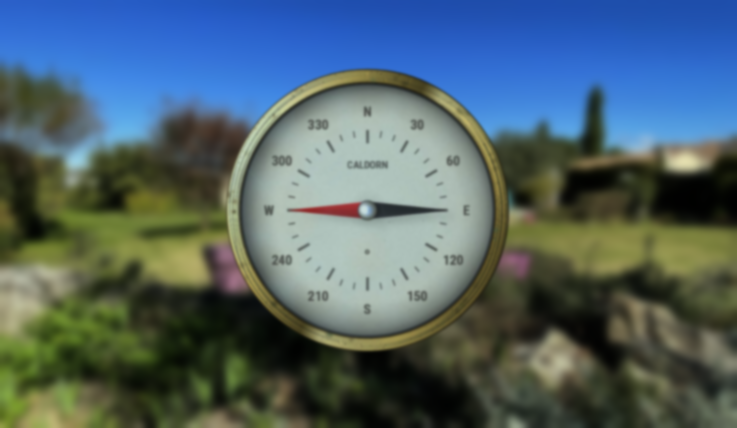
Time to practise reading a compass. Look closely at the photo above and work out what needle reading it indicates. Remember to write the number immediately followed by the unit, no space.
270°
